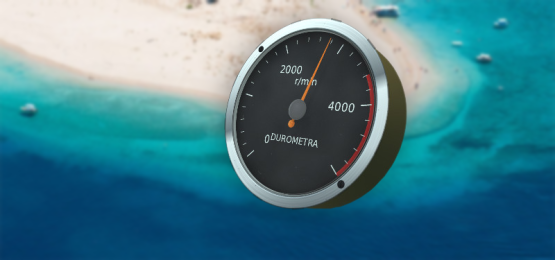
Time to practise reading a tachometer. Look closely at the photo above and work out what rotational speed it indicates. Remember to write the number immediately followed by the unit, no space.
2800rpm
